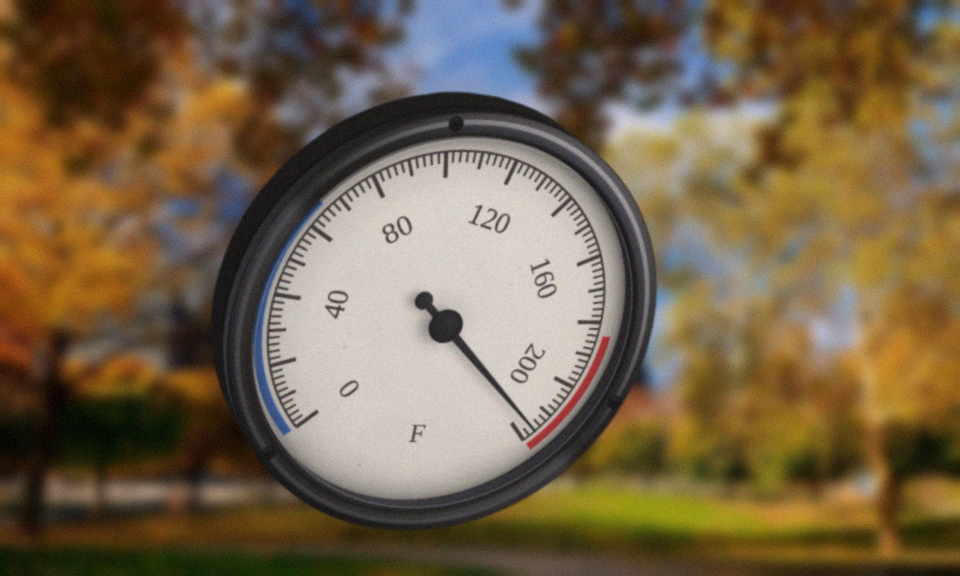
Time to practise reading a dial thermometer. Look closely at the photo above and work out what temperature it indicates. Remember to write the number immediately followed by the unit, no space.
216°F
